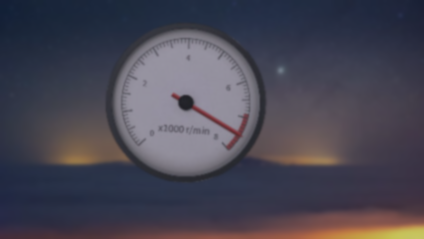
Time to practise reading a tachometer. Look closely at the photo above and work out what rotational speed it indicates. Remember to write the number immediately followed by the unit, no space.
7500rpm
